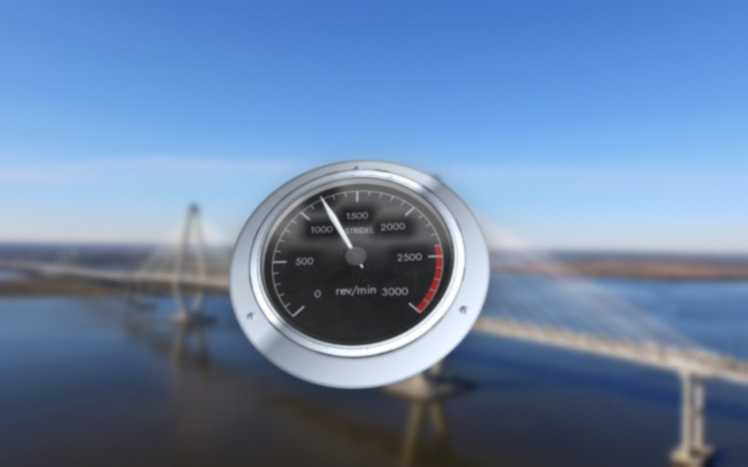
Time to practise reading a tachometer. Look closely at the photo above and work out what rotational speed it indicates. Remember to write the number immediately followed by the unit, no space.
1200rpm
